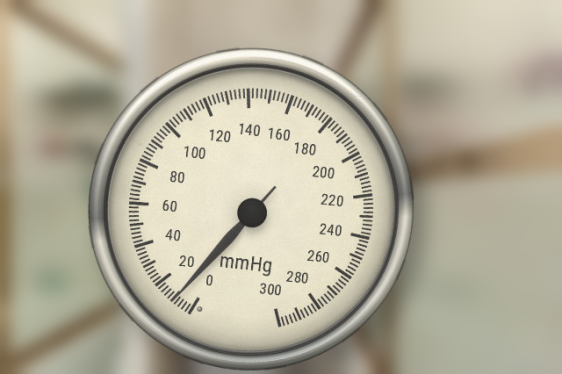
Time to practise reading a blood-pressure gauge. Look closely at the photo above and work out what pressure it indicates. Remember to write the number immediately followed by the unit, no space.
10mmHg
